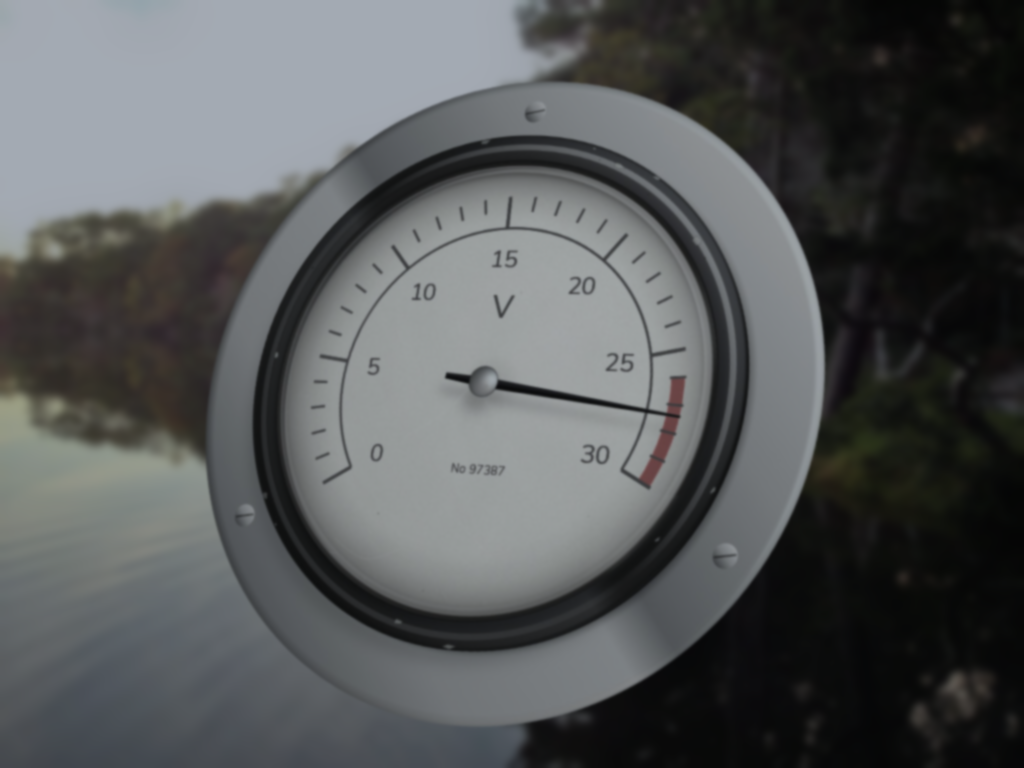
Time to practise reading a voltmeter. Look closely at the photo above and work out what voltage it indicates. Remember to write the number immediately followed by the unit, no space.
27.5V
